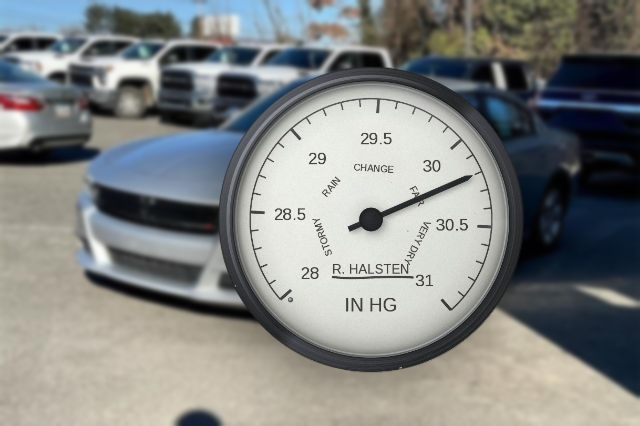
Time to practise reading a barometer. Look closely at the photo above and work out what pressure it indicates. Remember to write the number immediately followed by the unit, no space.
30.2inHg
